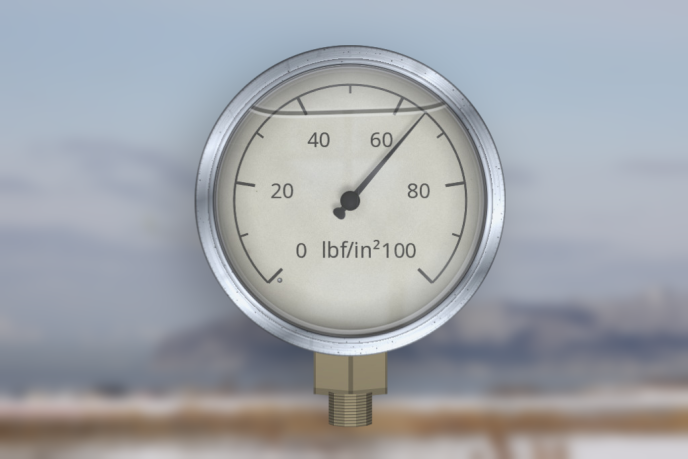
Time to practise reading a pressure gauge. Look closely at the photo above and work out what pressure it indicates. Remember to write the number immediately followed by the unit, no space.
65psi
